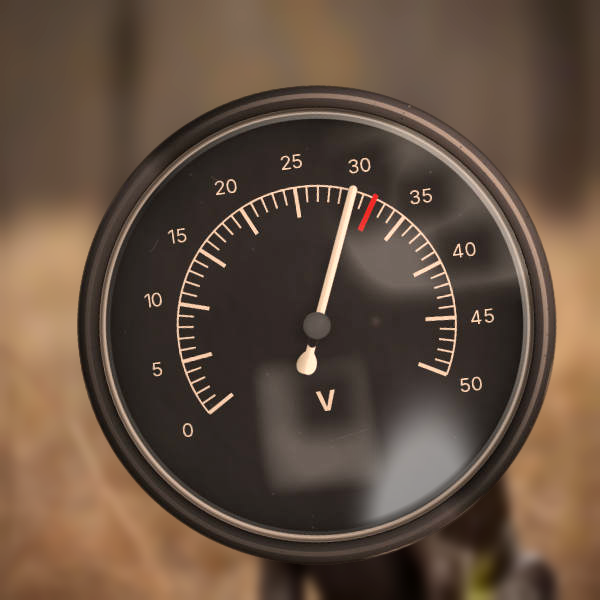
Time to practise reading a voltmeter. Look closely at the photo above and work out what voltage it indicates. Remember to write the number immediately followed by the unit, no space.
30V
